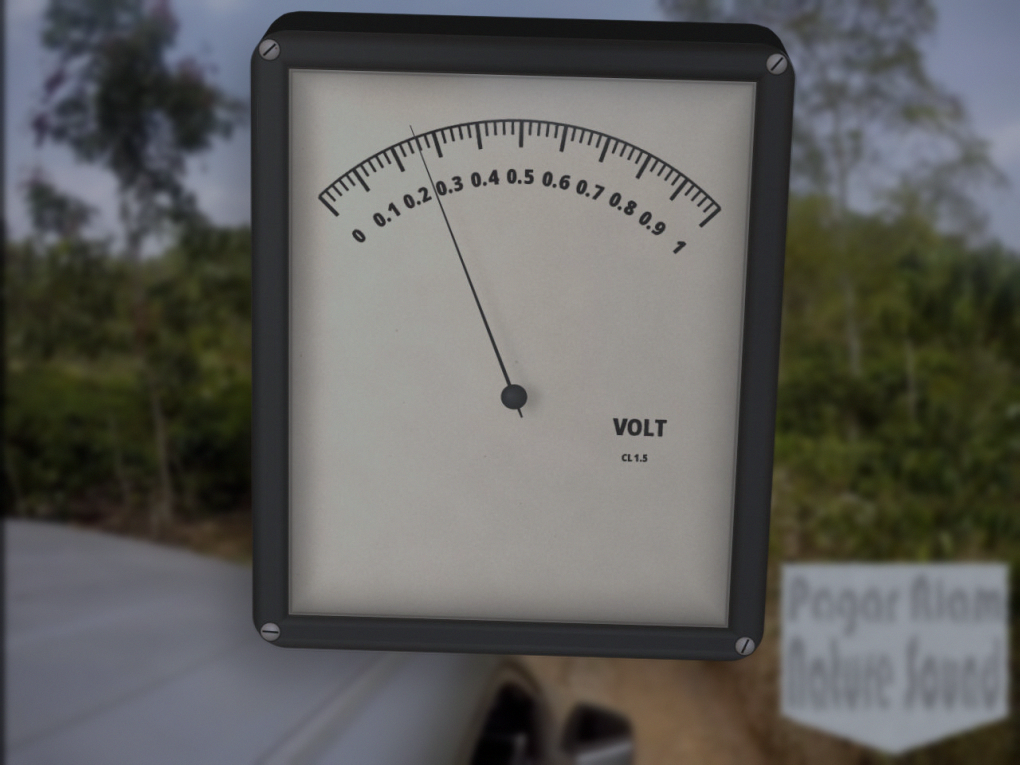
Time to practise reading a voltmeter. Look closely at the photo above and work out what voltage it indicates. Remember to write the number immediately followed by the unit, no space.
0.26V
